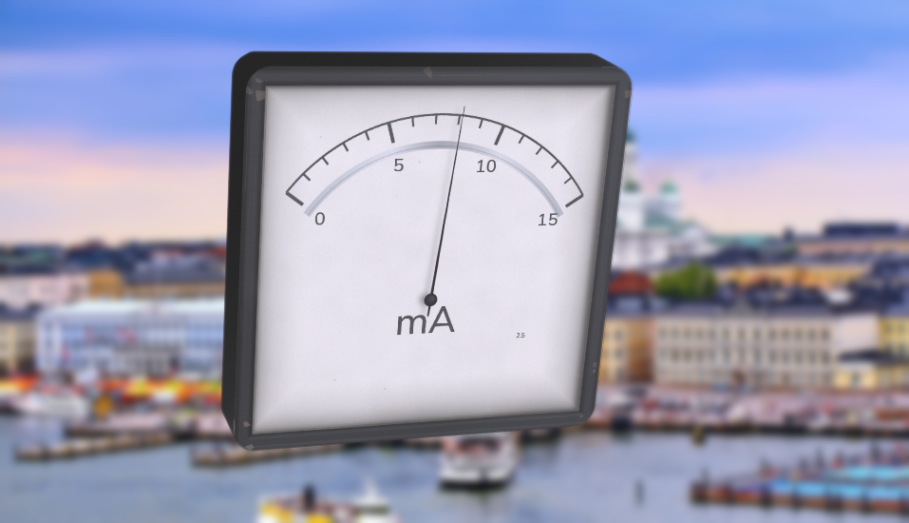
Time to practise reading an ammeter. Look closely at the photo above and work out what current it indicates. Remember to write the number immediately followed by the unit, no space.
8mA
